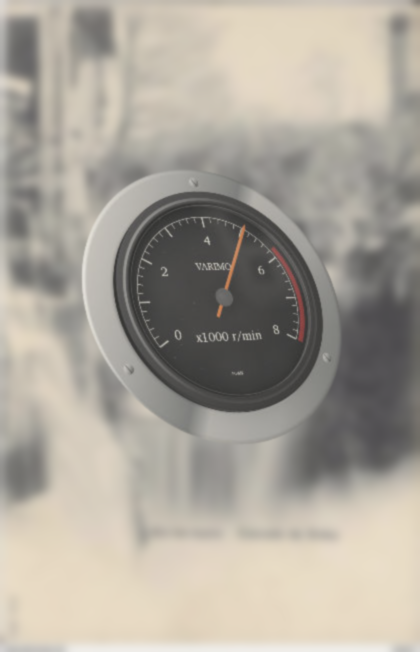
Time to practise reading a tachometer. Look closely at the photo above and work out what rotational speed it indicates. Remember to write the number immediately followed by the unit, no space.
5000rpm
